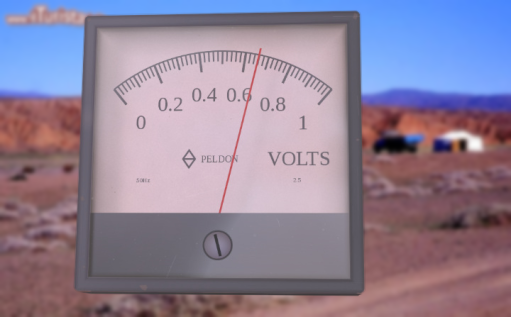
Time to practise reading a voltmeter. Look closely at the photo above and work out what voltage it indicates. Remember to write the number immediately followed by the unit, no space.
0.66V
